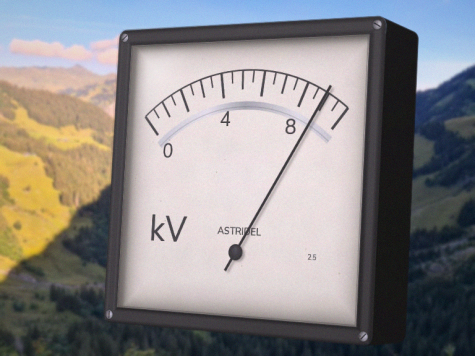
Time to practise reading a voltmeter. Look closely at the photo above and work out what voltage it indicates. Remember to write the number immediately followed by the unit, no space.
9kV
